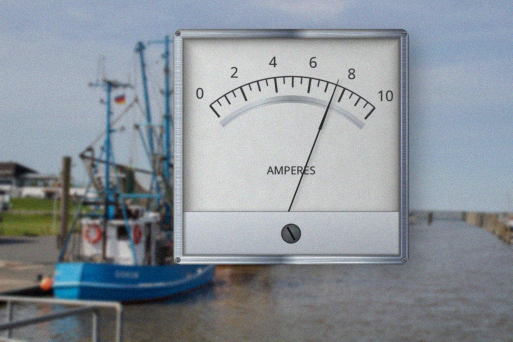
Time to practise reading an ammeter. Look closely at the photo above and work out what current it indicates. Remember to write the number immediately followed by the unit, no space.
7.5A
